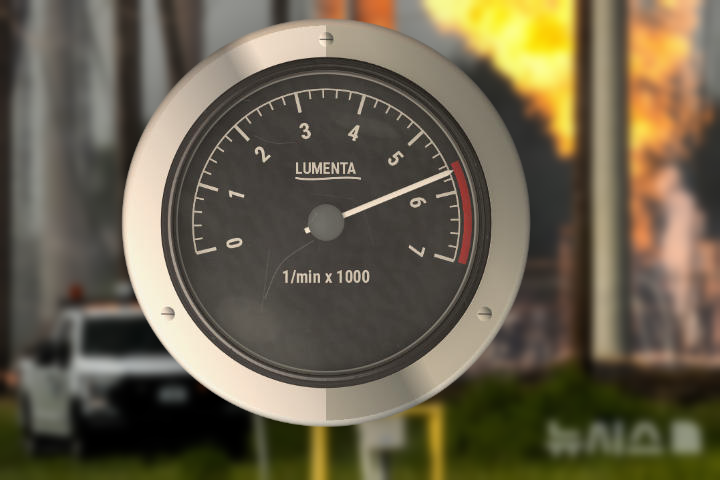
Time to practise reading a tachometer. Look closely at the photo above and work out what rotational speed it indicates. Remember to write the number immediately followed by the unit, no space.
5700rpm
